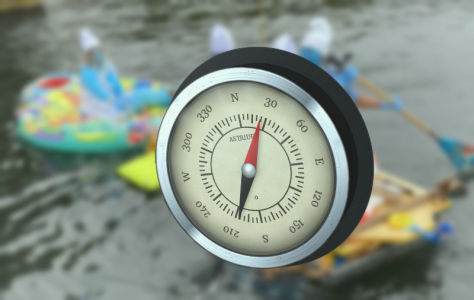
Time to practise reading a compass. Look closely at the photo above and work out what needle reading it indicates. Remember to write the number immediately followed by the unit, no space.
25°
